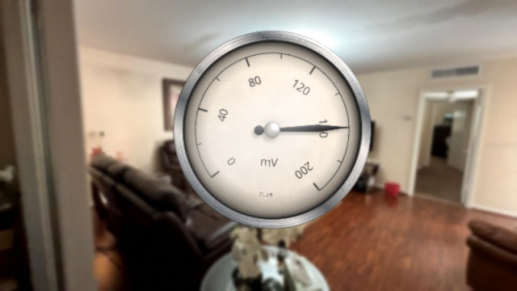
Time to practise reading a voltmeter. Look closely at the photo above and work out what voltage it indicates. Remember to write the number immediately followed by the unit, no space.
160mV
